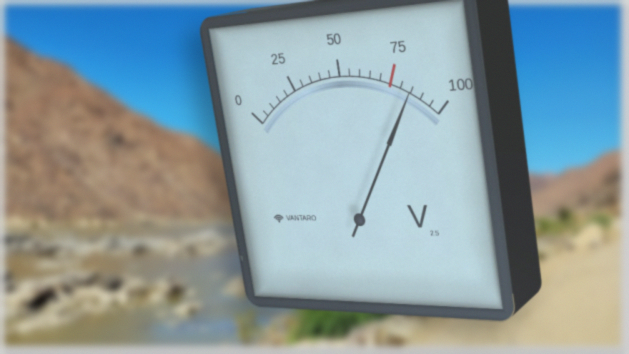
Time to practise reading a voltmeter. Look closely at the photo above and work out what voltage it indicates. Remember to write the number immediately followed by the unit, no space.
85V
